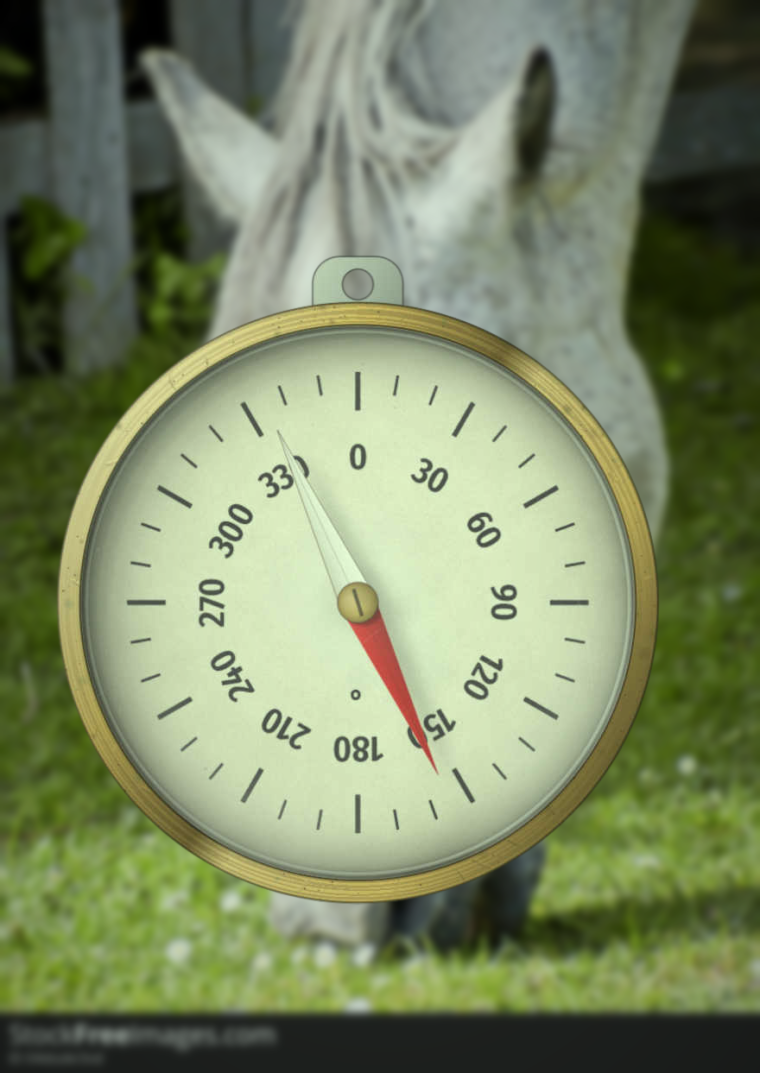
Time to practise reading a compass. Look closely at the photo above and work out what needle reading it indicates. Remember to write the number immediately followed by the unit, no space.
155°
